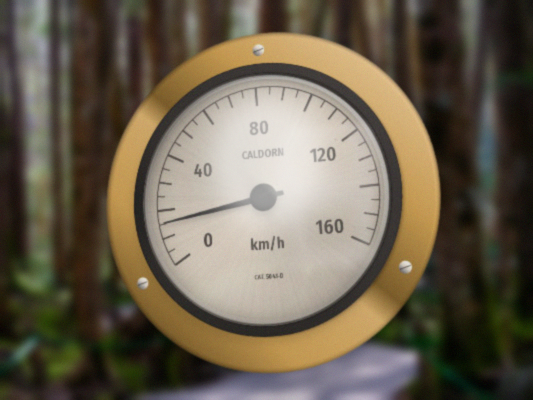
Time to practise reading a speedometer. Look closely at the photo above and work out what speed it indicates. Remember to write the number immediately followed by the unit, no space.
15km/h
